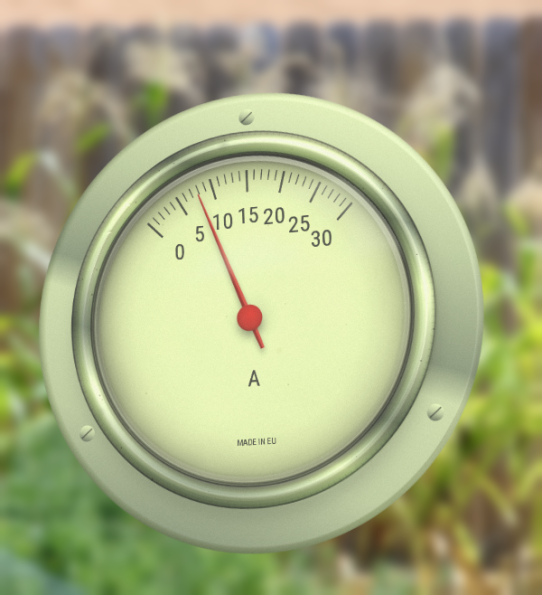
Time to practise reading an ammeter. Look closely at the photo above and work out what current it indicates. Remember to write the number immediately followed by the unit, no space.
8A
